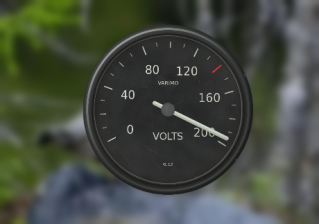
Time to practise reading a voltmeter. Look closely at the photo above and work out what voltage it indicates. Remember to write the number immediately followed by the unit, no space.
195V
